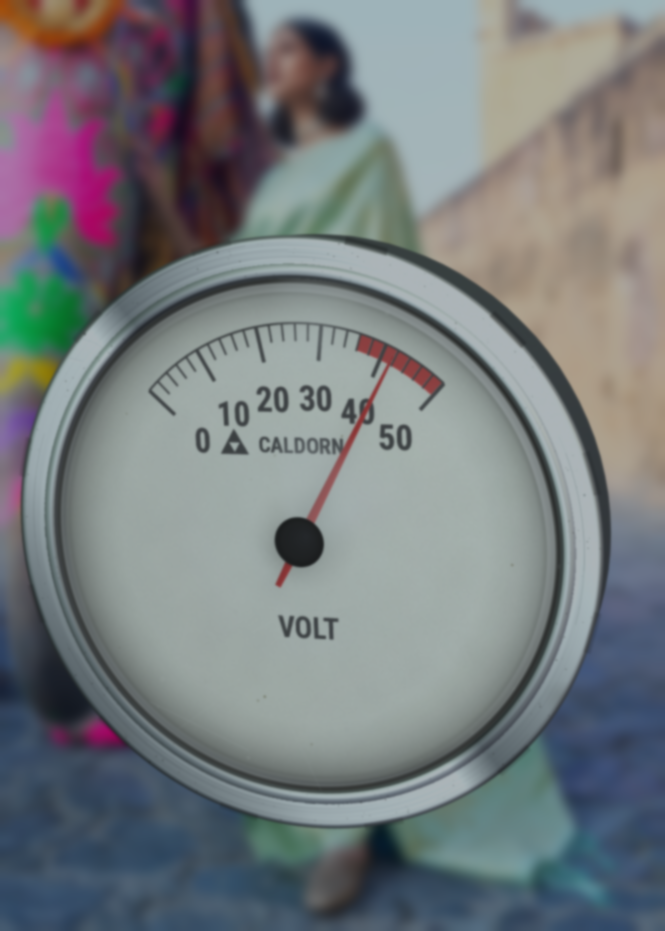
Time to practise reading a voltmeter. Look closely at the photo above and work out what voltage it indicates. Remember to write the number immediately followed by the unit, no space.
42V
